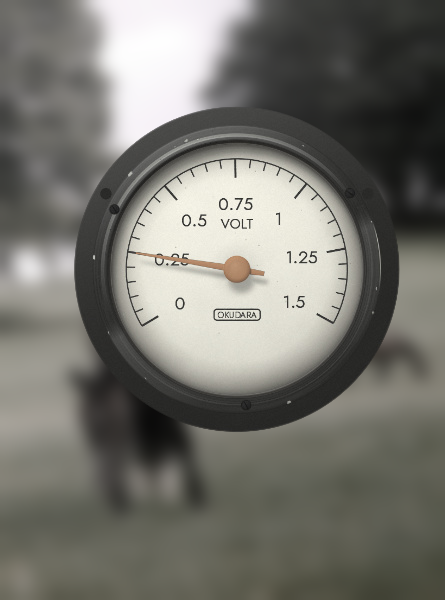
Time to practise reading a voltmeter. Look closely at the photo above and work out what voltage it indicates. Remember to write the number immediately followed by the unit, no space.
0.25V
